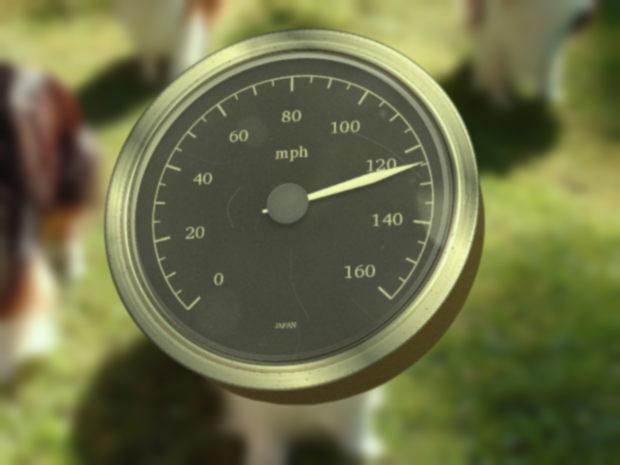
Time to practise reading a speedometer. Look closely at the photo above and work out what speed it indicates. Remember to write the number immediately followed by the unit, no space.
125mph
